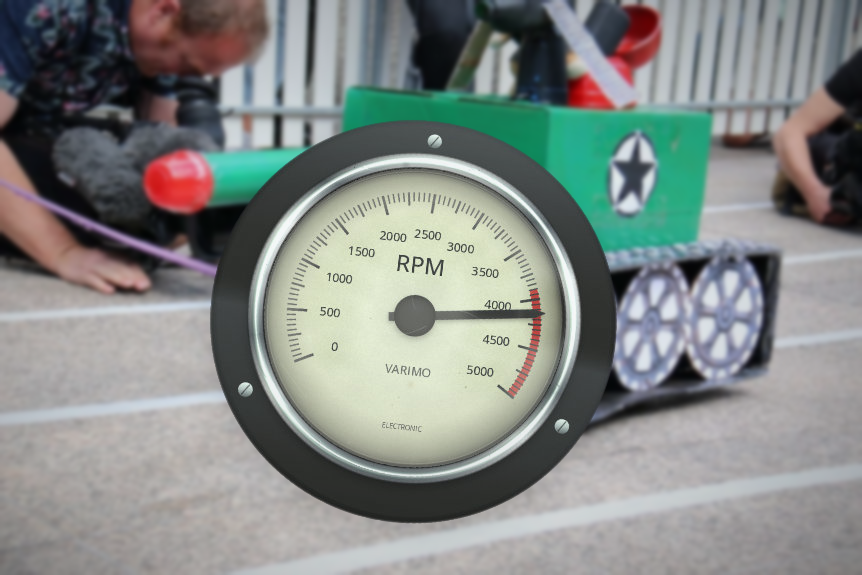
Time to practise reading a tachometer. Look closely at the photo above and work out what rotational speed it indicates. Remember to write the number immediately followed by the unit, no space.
4150rpm
